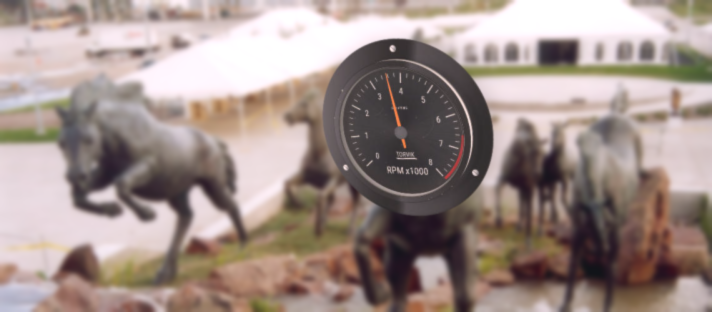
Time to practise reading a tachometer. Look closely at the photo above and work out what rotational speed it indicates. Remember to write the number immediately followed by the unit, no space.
3600rpm
